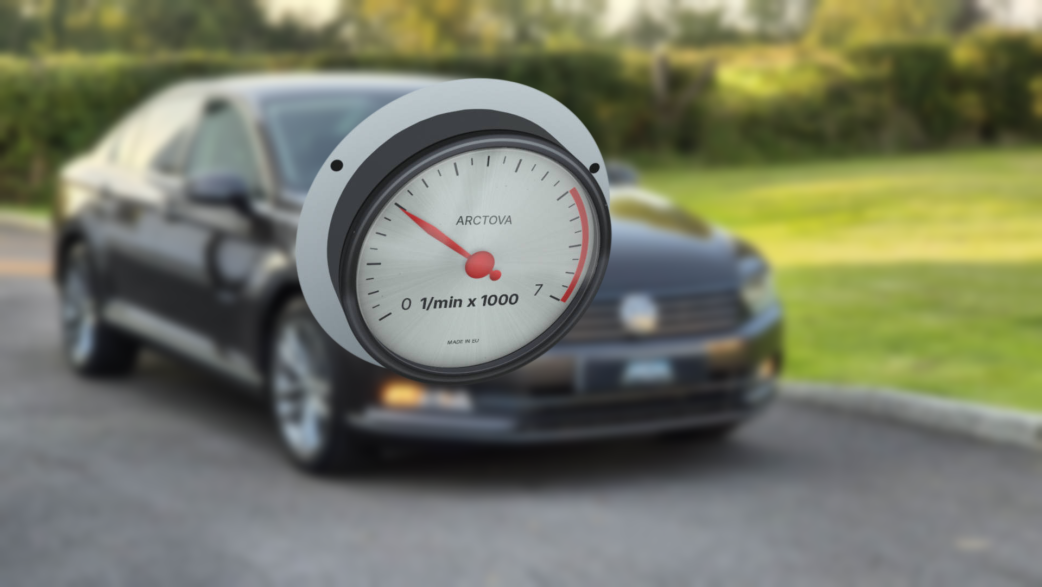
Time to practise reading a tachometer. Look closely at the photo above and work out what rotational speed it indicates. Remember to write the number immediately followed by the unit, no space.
2000rpm
